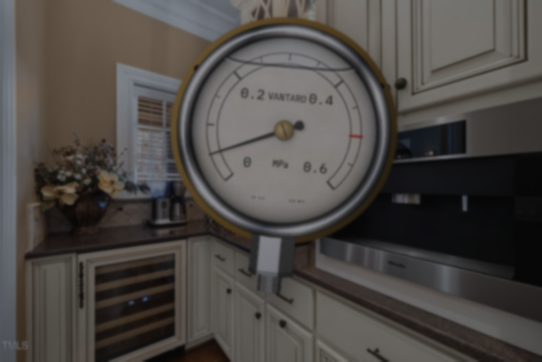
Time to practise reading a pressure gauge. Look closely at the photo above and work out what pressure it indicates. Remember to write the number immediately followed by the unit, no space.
0.05MPa
